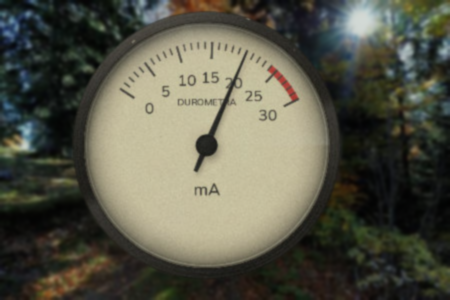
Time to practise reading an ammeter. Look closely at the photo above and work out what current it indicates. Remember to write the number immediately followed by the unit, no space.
20mA
